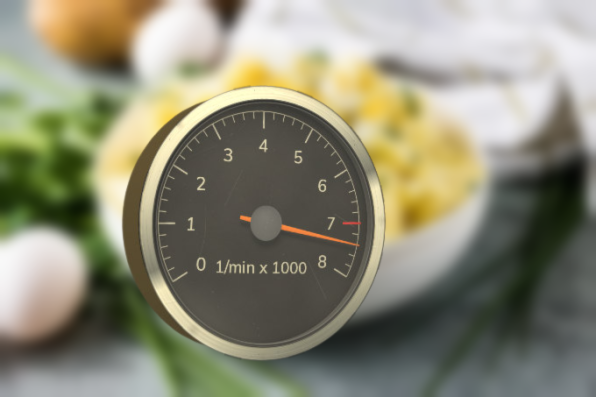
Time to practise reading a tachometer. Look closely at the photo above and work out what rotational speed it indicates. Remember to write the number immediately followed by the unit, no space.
7400rpm
